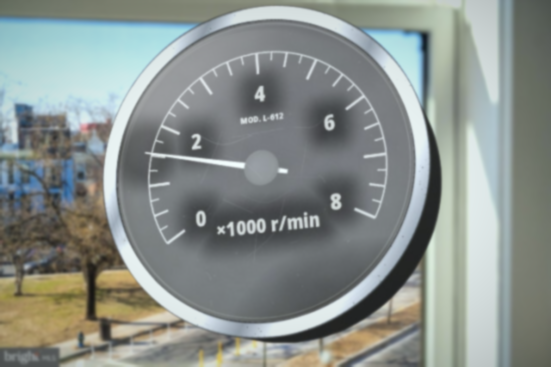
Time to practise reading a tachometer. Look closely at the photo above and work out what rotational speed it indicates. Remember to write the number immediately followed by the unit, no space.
1500rpm
